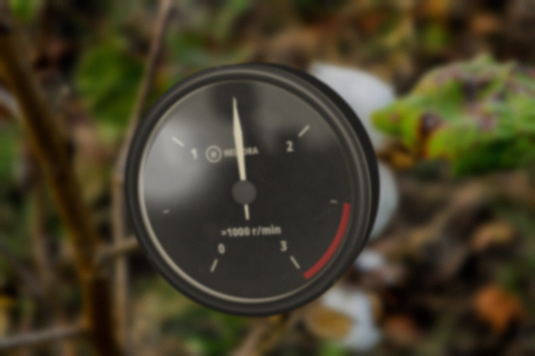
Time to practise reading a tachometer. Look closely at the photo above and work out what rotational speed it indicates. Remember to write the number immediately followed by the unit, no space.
1500rpm
